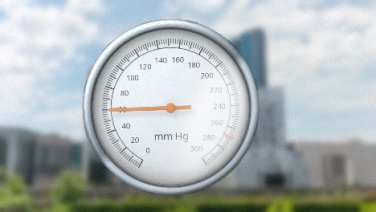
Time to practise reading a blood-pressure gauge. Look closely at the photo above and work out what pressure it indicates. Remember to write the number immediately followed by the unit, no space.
60mmHg
